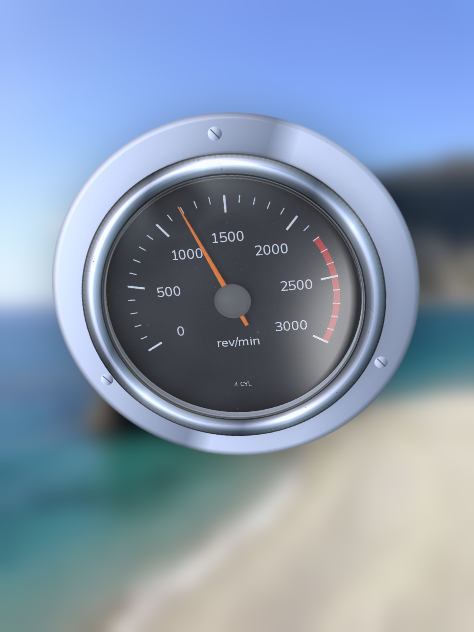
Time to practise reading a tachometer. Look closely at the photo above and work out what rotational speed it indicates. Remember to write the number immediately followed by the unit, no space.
1200rpm
